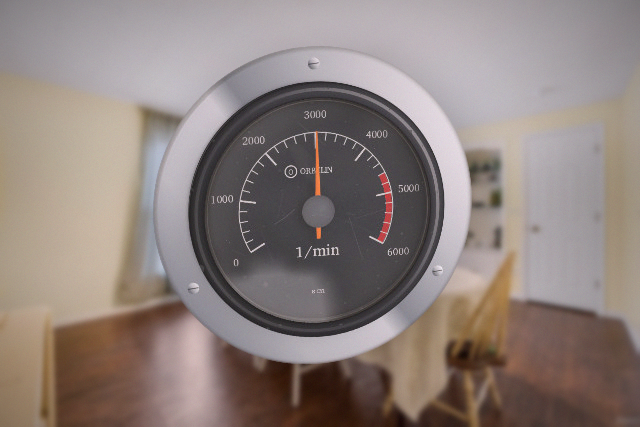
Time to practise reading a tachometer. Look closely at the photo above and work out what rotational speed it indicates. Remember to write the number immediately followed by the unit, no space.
3000rpm
